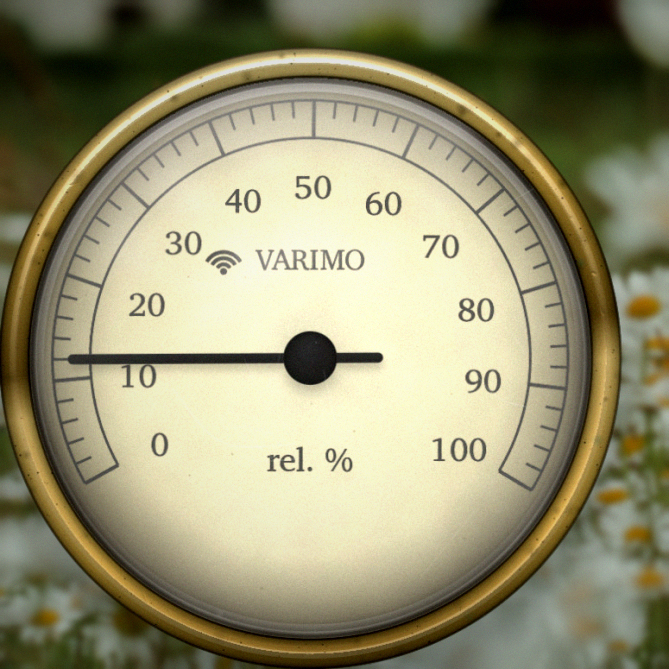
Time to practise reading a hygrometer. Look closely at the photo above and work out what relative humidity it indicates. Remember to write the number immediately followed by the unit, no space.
12%
